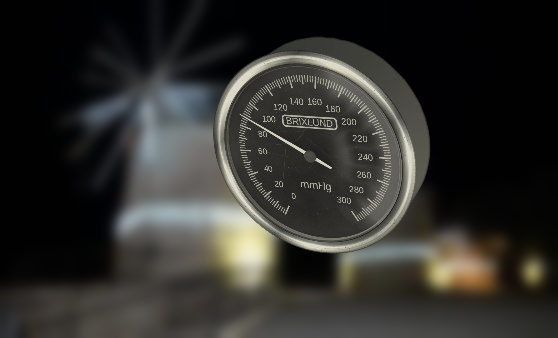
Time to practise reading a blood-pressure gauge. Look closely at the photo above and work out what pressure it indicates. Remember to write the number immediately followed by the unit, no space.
90mmHg
